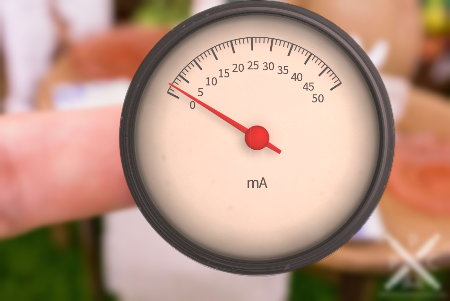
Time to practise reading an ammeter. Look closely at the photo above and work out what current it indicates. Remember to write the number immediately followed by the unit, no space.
2mA
